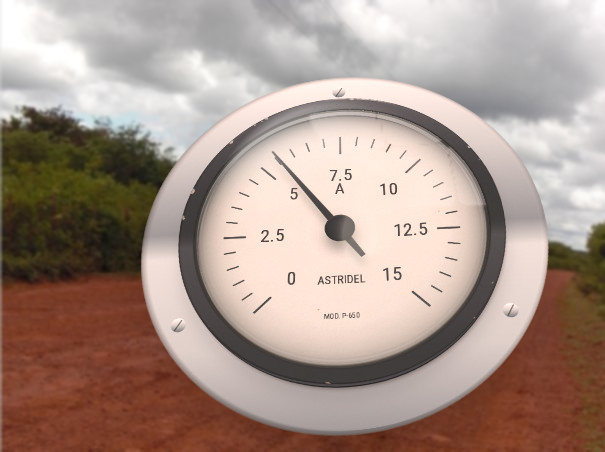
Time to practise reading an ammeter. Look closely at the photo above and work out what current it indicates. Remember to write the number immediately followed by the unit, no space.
5.5A
